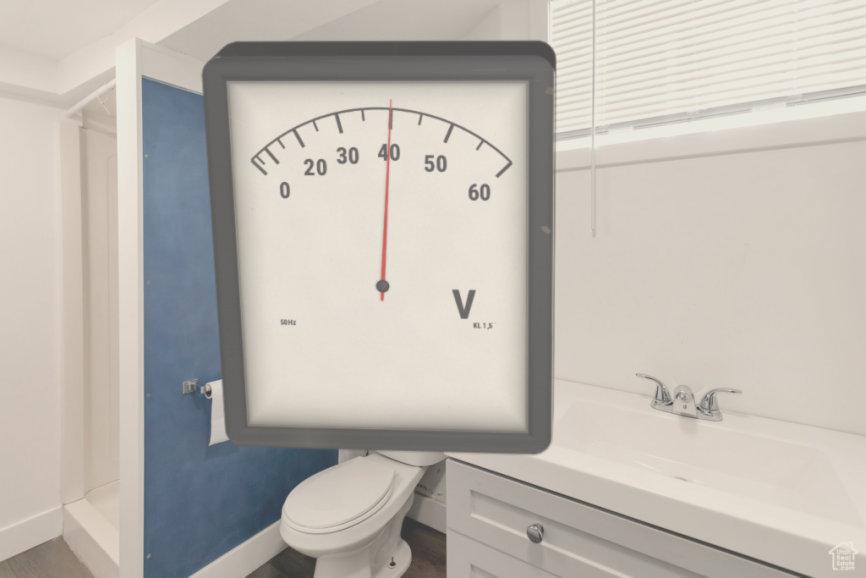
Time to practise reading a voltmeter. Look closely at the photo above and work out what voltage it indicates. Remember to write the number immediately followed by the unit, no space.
40V
